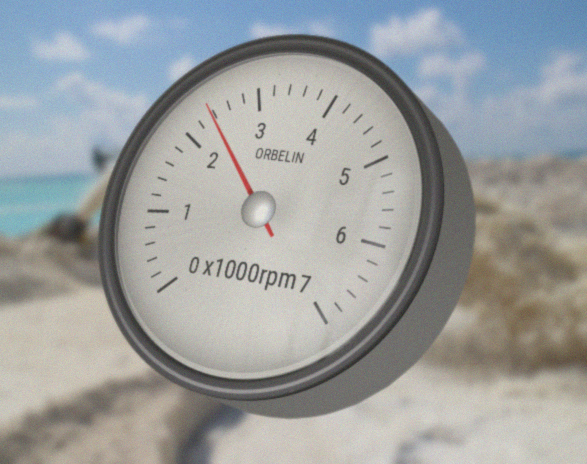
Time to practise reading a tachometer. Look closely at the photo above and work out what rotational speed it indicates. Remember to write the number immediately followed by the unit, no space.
2400rpm
